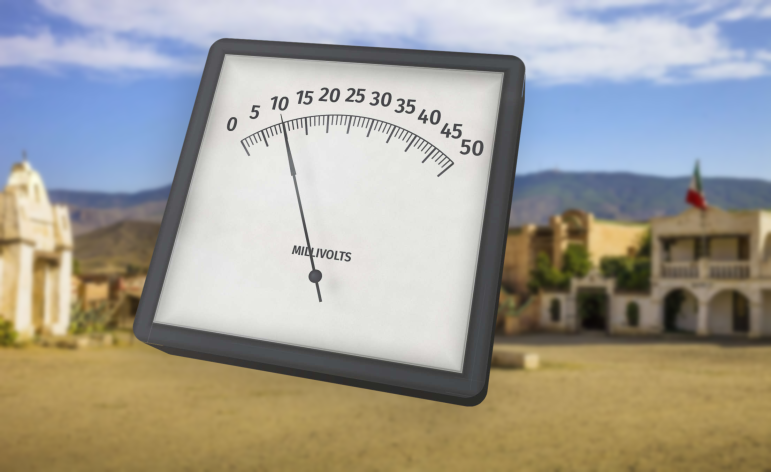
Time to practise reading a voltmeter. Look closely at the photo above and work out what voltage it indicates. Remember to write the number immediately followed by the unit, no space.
10mV
